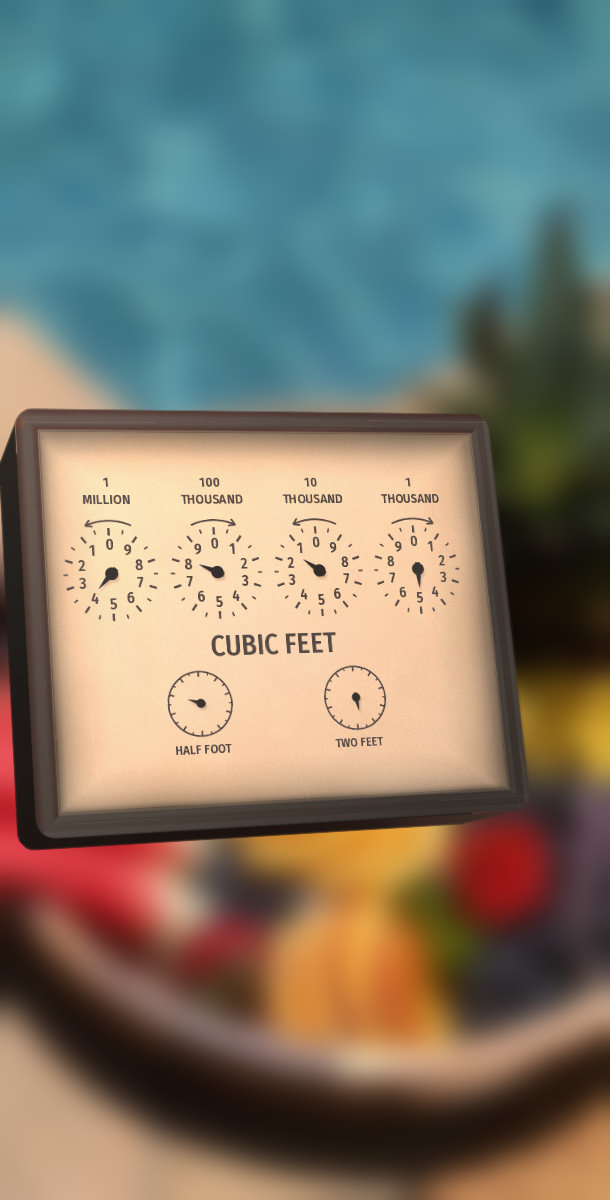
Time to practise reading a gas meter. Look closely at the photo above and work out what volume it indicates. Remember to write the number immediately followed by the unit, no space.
381500ft³
